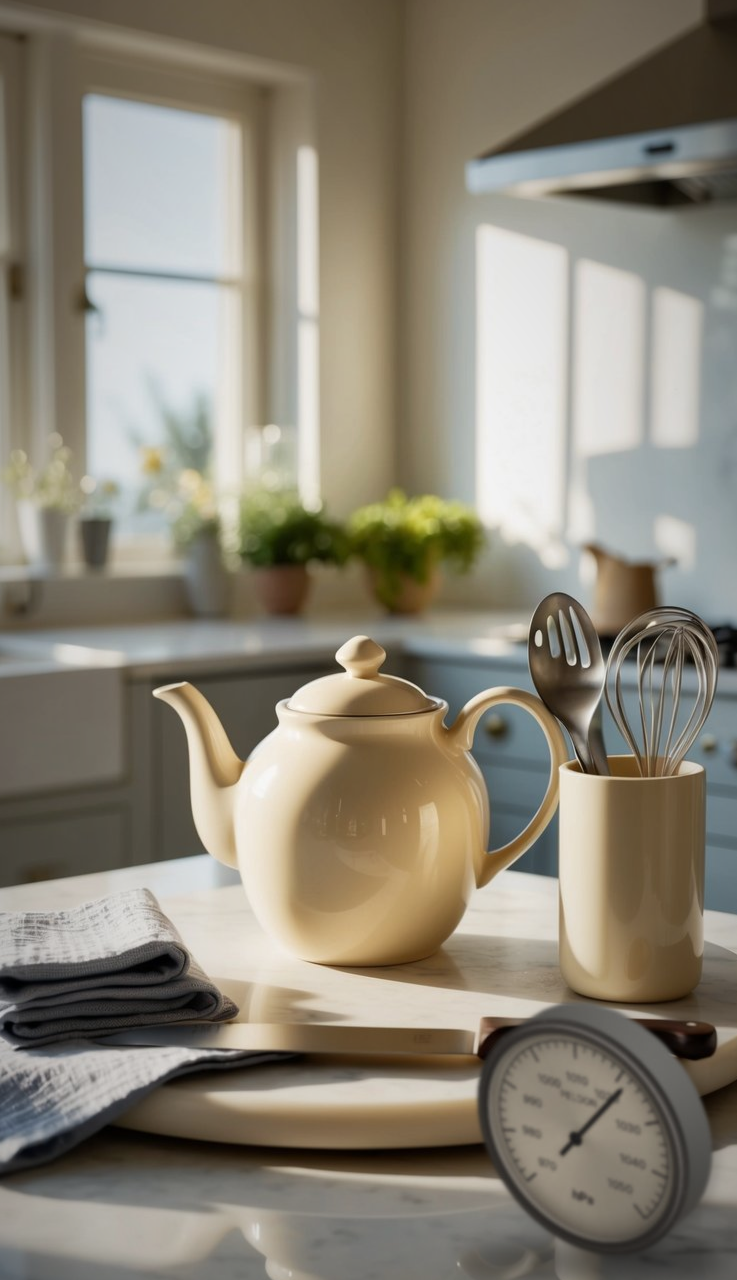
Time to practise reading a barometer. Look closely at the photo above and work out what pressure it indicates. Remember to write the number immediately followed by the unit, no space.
1022hPa
